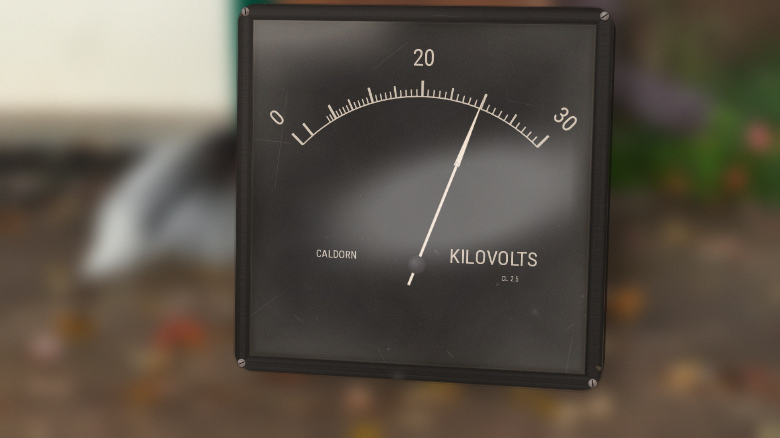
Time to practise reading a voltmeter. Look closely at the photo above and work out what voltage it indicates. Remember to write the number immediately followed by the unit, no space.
25kV
